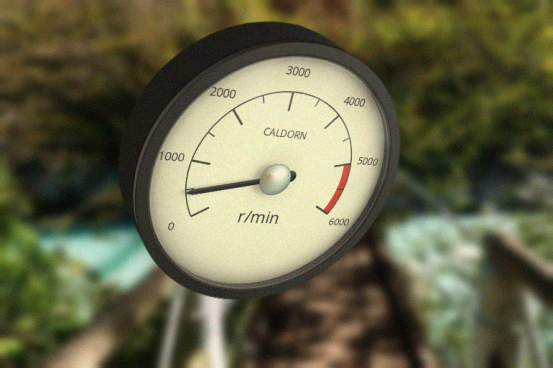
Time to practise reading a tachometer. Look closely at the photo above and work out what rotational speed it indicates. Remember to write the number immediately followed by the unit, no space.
500rpm
